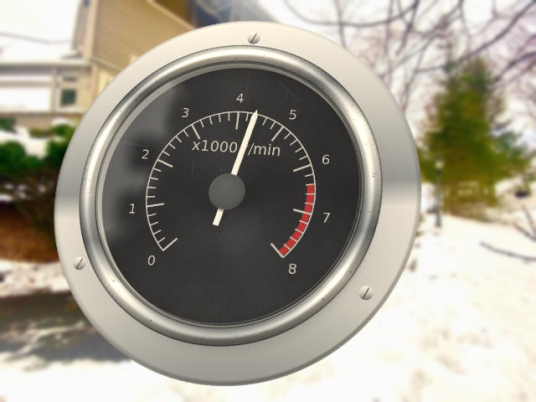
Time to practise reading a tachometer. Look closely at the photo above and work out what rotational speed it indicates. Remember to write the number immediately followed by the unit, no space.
4400rpm
